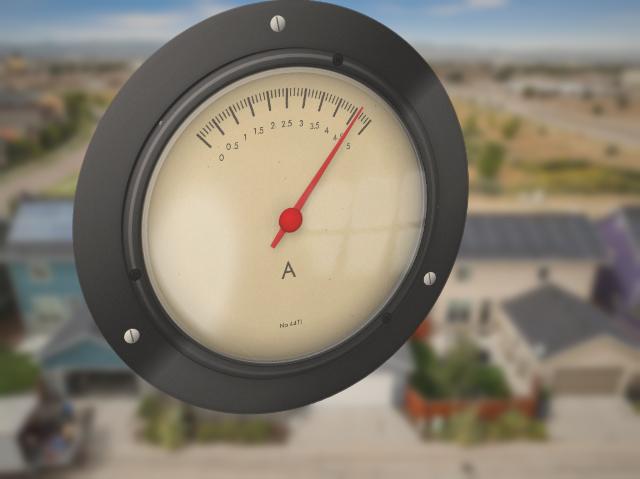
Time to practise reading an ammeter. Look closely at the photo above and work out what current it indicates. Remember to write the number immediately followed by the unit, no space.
4.5A
